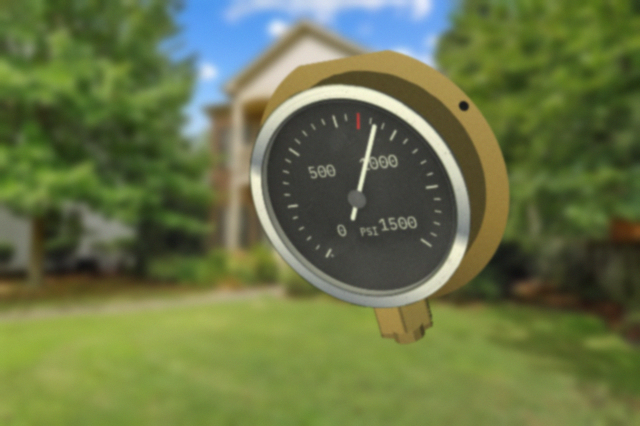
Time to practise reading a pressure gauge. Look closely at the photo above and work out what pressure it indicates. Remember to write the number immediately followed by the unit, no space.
925psi
